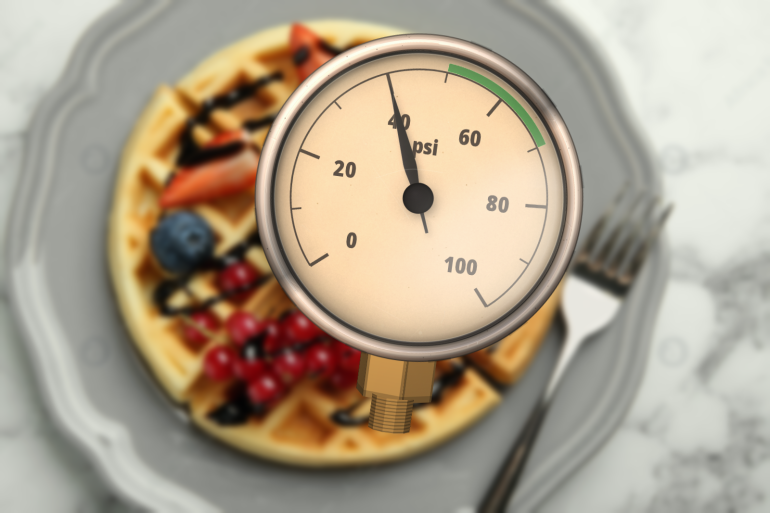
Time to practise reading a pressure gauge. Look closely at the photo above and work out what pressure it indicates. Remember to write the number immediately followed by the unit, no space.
40psi
